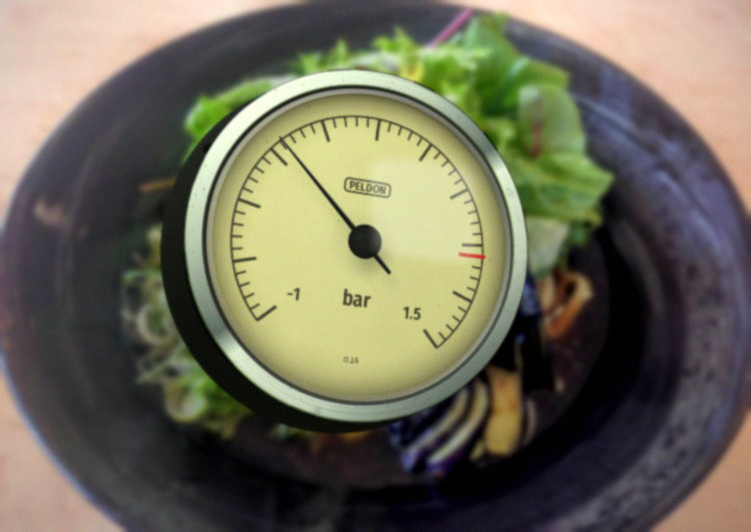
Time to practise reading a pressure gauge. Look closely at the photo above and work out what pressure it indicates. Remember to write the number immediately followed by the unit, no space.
-0.2bar
